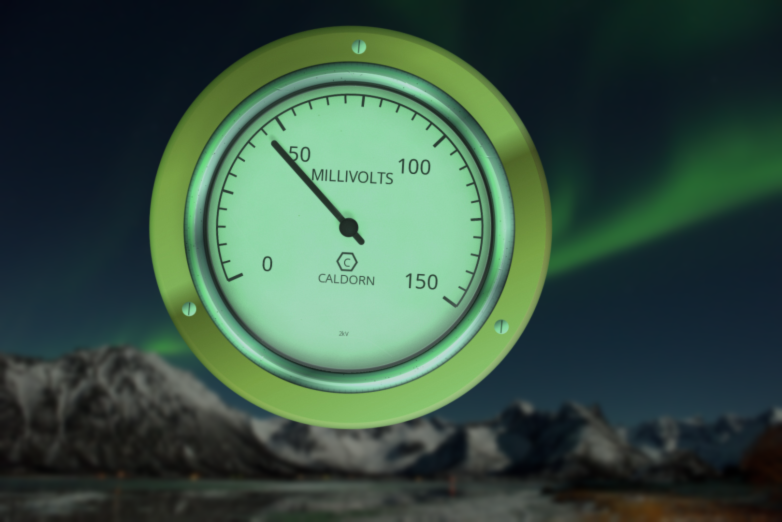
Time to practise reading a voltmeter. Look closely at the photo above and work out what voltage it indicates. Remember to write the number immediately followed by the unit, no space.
45mV
